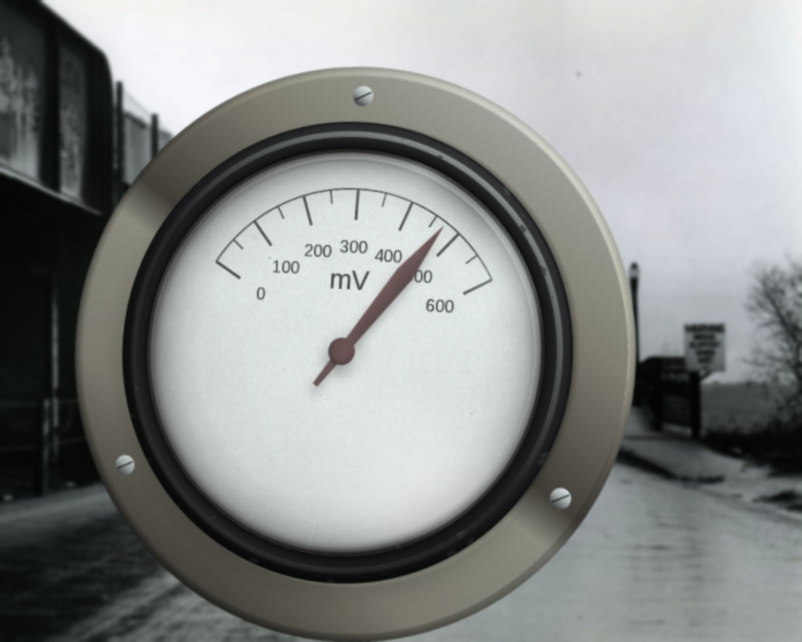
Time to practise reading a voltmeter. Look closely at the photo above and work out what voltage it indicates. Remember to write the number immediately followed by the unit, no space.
475mV
